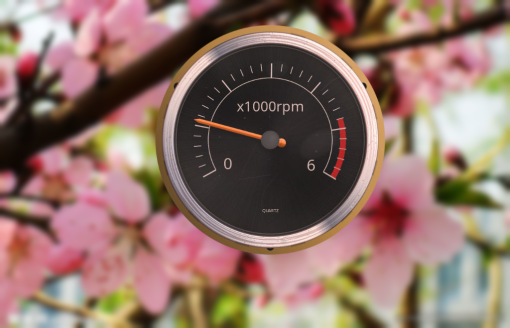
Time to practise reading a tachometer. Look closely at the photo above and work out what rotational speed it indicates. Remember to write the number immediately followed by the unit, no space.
1100rpm
